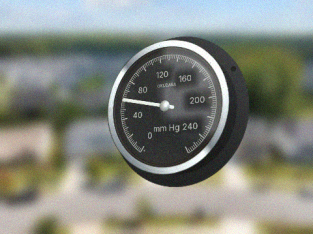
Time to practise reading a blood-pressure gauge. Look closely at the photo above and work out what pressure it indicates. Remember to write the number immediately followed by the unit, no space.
60mmHg
